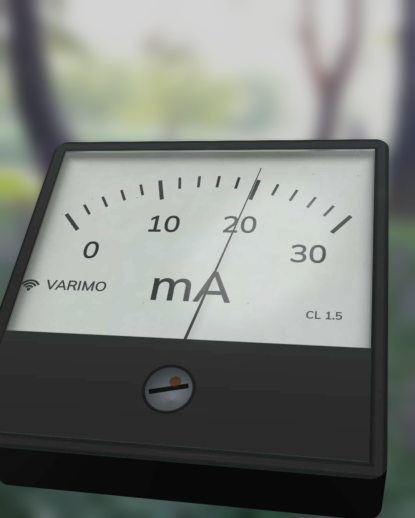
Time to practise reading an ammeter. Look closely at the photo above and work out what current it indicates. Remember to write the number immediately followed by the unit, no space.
20mA
